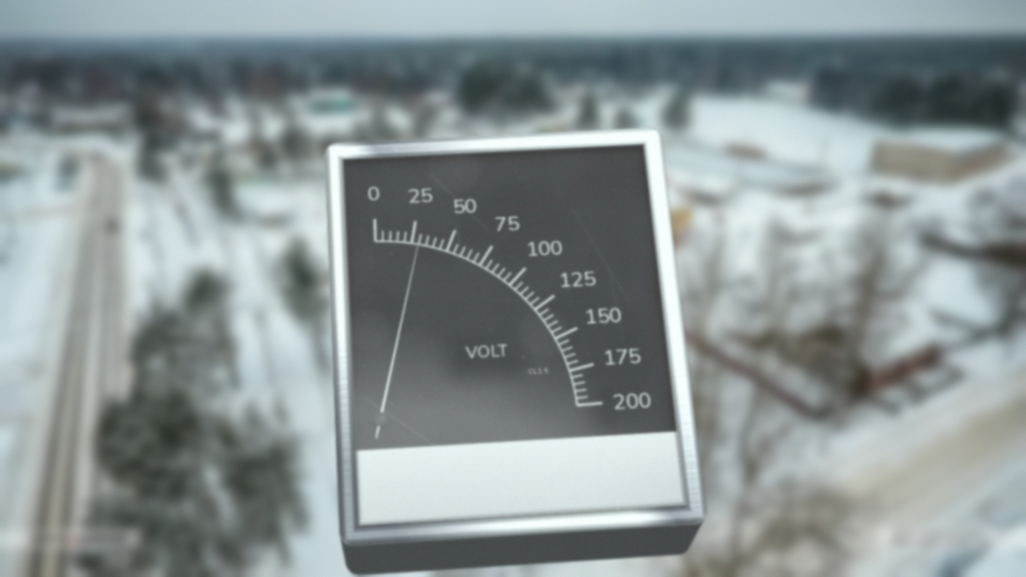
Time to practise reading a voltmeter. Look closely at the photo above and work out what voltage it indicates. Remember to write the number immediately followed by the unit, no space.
30V
